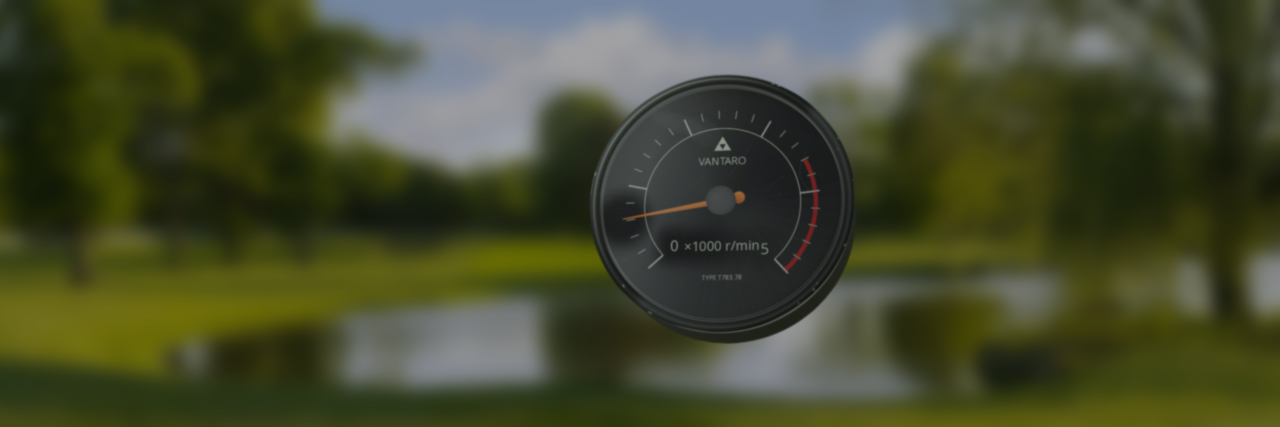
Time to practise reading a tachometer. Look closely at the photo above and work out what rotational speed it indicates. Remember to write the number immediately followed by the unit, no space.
600rpm
